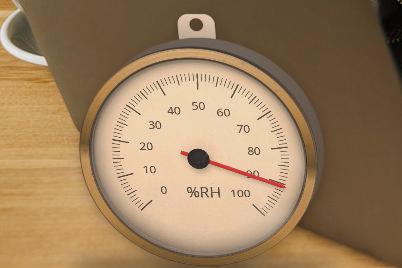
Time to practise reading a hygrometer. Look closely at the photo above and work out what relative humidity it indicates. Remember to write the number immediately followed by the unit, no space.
90%
